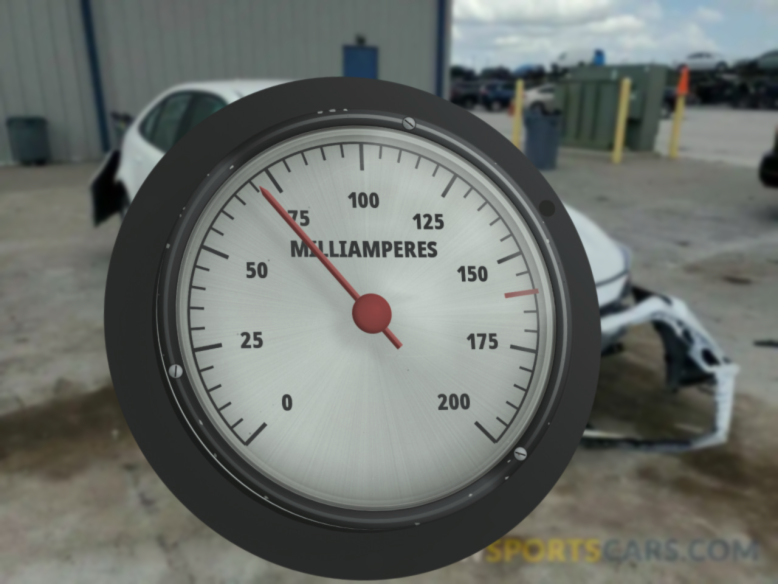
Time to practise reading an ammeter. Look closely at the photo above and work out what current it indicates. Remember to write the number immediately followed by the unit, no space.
70mA
